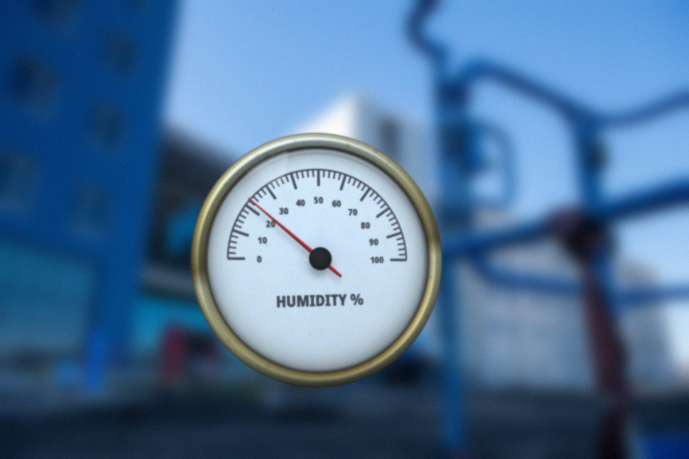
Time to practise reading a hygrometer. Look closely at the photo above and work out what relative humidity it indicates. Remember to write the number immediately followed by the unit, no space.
22%
